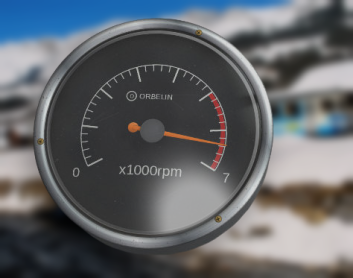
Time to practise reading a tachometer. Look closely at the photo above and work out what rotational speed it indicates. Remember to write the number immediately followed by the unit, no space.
6400rpm
